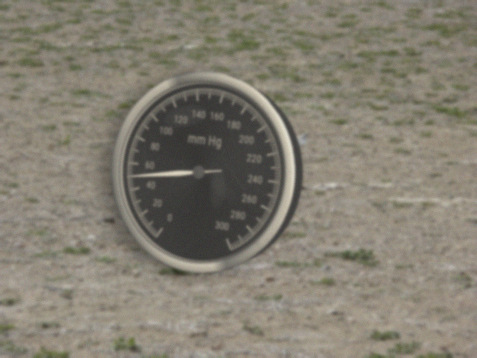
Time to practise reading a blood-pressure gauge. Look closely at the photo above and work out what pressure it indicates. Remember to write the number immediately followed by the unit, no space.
50mmHg
